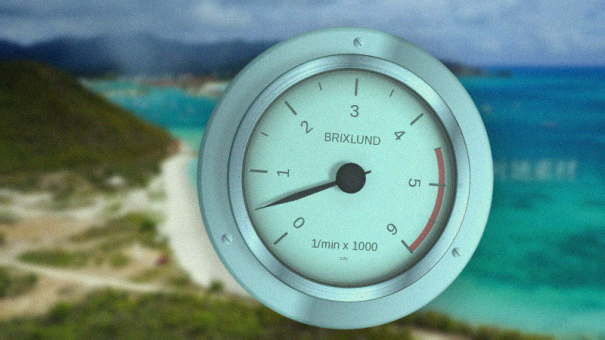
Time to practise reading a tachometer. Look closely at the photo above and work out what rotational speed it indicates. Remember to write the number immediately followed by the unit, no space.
500rpm
